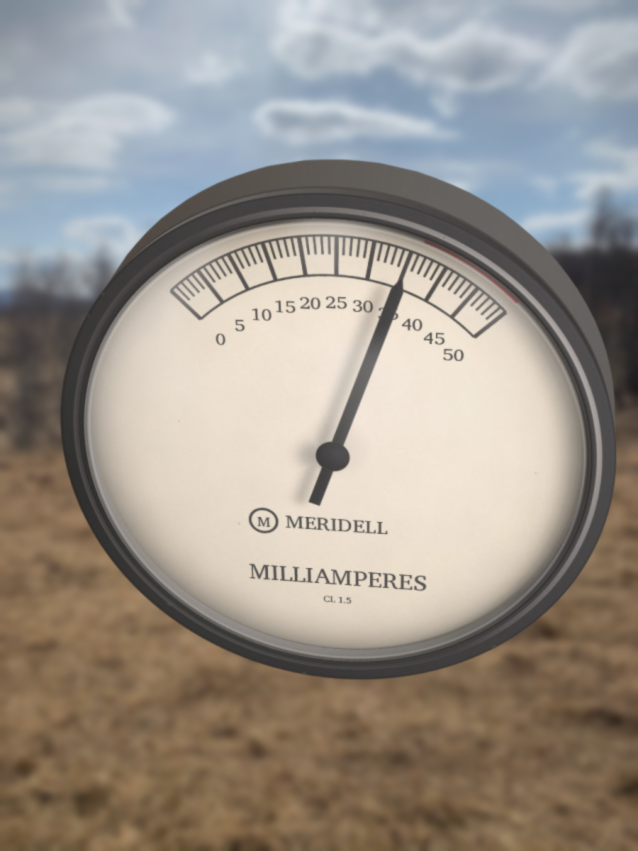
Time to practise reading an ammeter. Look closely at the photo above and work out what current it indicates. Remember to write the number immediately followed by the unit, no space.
35mA
